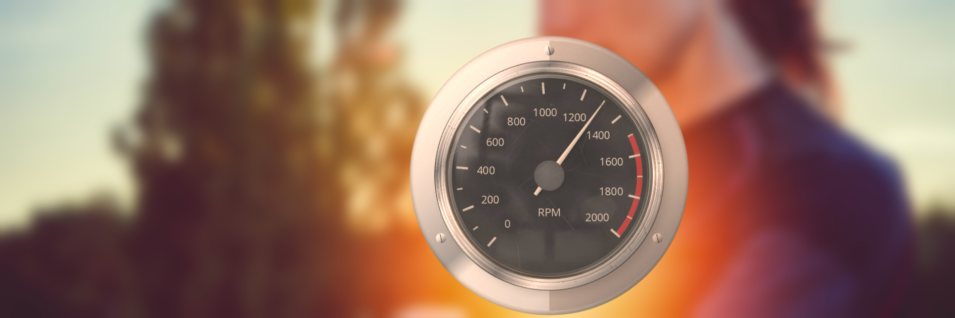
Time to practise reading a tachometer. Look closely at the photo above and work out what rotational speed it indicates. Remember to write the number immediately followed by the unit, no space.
1300rpm
